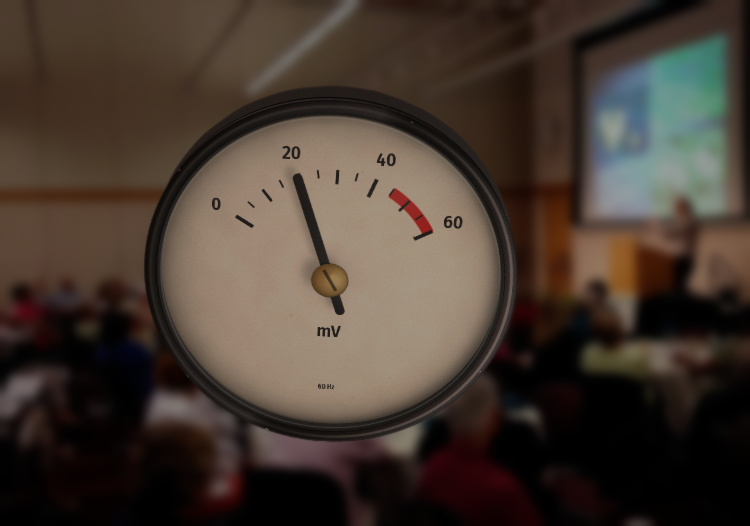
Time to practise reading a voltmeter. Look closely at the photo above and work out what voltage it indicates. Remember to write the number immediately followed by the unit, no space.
20mV
